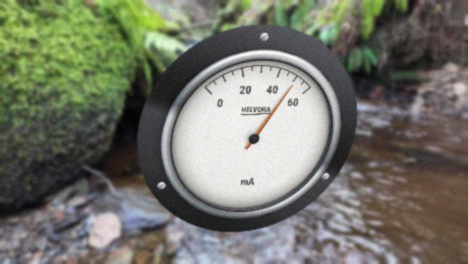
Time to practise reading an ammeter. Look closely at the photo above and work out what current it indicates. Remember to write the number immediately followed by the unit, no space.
50mA
